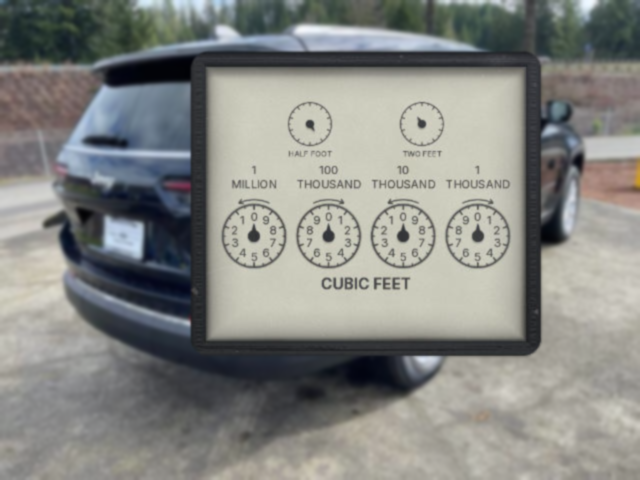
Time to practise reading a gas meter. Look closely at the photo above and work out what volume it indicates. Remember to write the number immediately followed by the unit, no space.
0ft³
